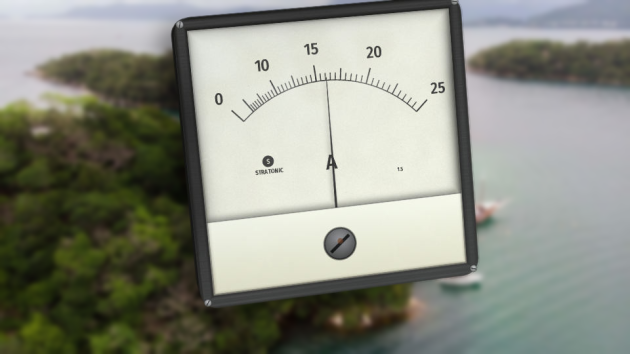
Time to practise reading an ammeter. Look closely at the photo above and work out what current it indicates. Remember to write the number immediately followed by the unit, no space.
16A
